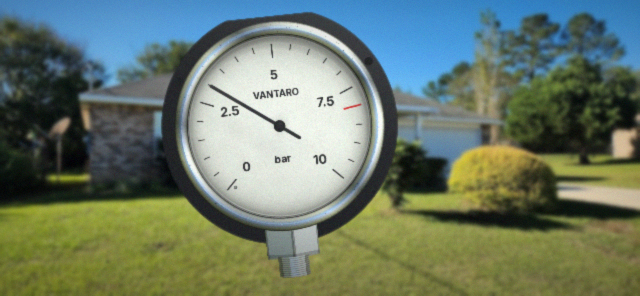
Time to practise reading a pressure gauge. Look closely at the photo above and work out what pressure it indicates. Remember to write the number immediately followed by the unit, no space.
3bar
